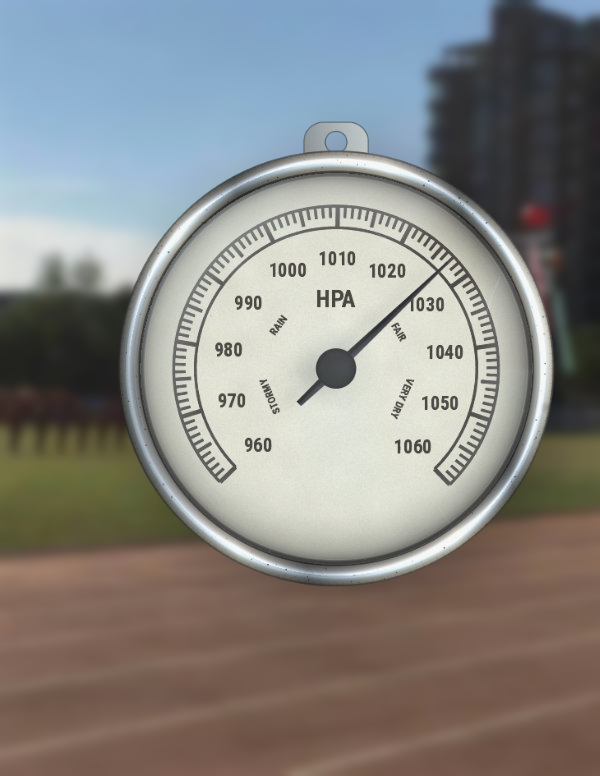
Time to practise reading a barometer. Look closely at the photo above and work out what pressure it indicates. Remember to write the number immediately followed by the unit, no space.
1027hPa
